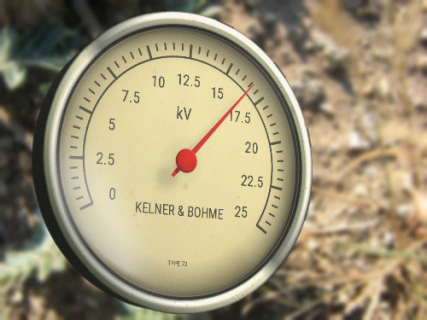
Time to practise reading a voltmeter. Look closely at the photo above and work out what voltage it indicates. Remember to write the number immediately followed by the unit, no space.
16.5kV
